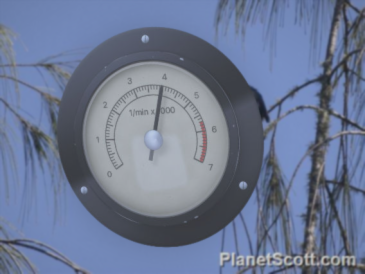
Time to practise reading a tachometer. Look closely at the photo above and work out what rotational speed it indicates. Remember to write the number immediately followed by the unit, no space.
4000rpm
